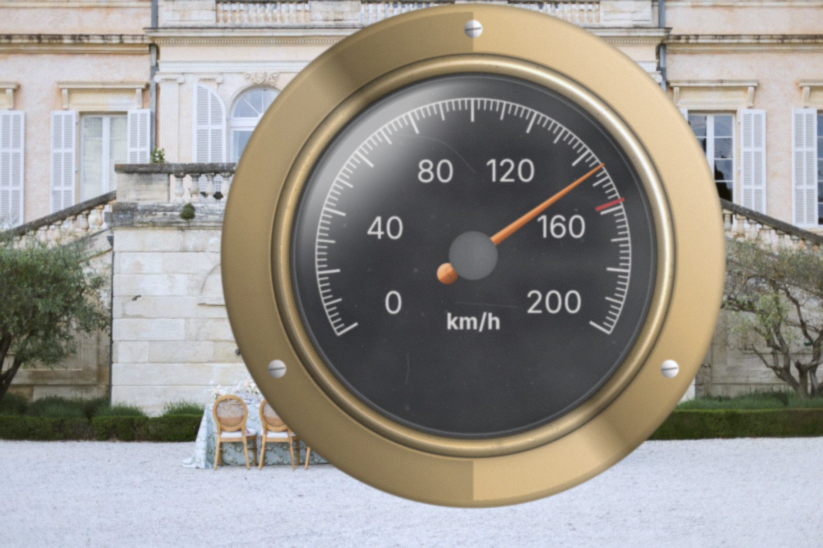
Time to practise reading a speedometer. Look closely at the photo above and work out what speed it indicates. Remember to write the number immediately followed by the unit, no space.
146km/h
